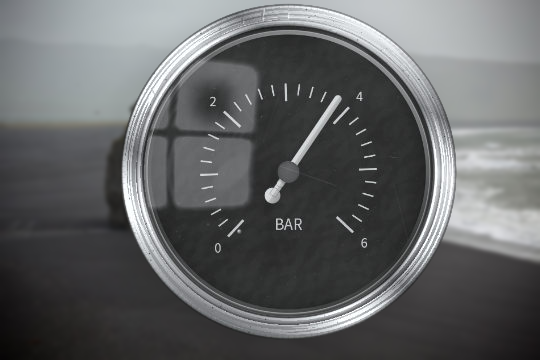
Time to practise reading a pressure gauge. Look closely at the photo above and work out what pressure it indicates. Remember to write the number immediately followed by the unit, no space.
3.8bar
